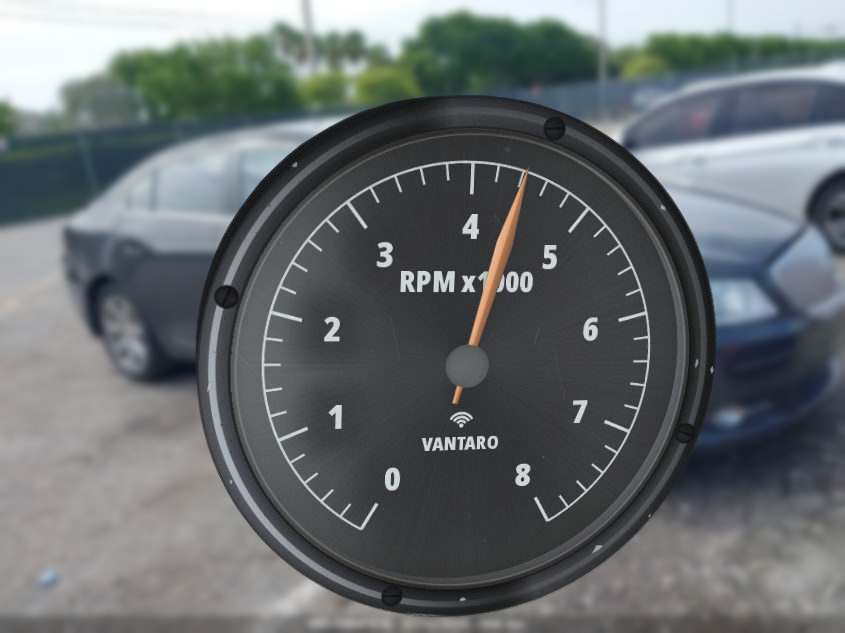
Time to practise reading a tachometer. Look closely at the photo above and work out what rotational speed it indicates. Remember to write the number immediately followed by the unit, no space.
4400rpm
